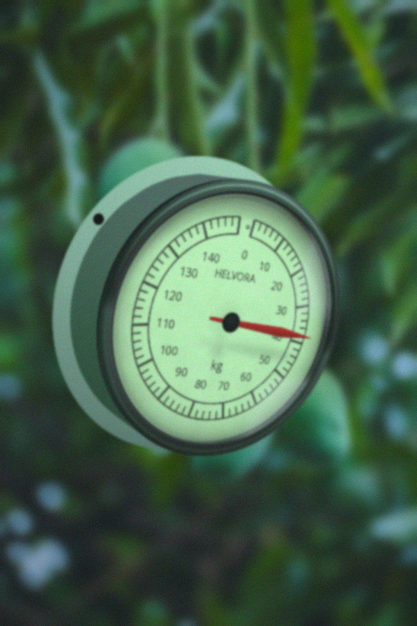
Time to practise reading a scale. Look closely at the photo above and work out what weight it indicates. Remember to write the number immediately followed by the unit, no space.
38kg
